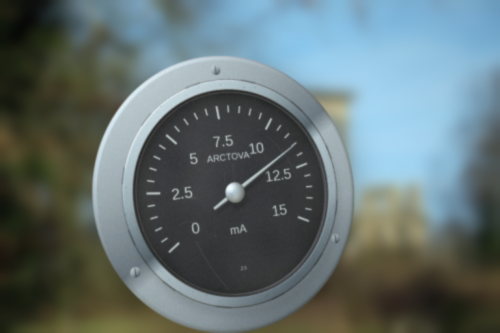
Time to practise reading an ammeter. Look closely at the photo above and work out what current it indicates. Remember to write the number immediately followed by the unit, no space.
11.5mA
